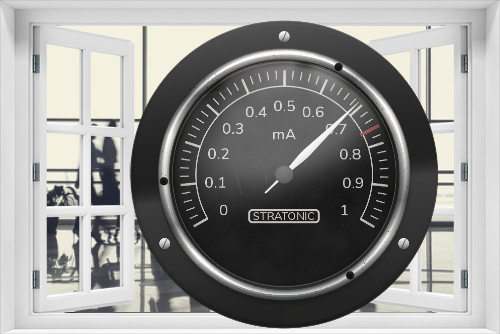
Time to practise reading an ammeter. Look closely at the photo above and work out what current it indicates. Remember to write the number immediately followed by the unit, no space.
0.69mA
